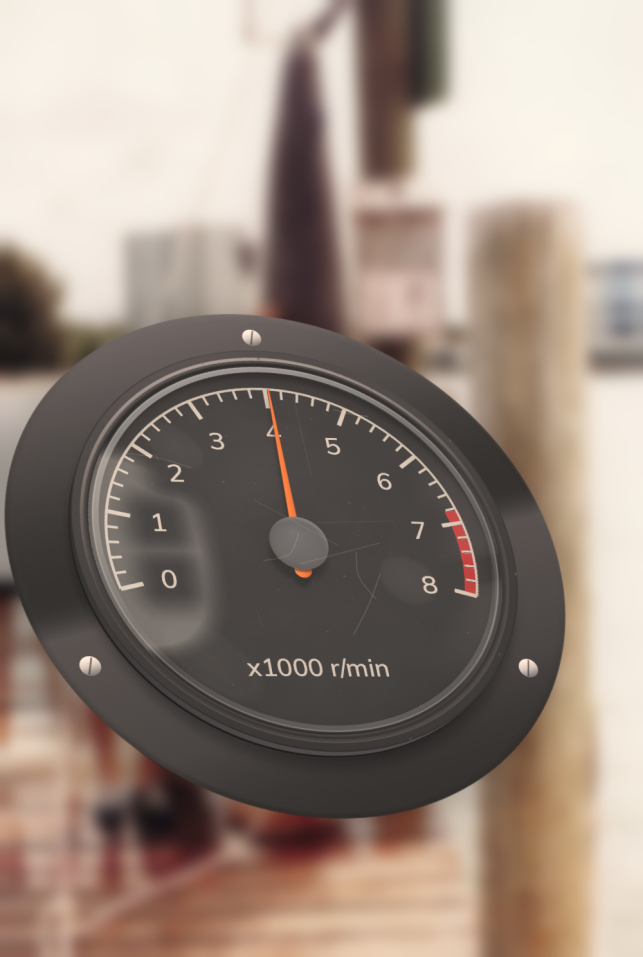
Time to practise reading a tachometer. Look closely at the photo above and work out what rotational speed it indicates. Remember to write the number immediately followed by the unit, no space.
4000rpm
